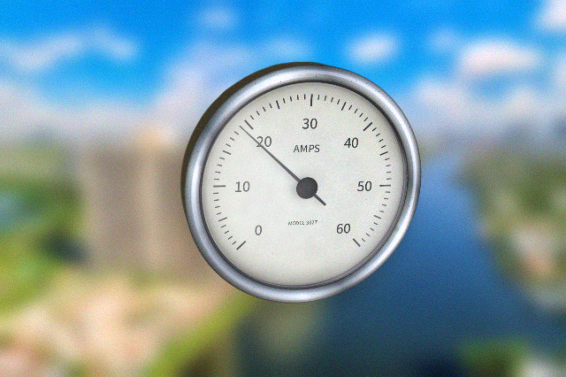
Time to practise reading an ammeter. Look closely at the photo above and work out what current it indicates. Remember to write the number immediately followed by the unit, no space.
19A
